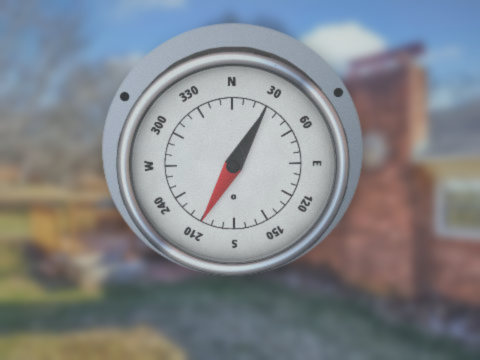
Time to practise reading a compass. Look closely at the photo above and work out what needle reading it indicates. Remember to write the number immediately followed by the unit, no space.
210°
